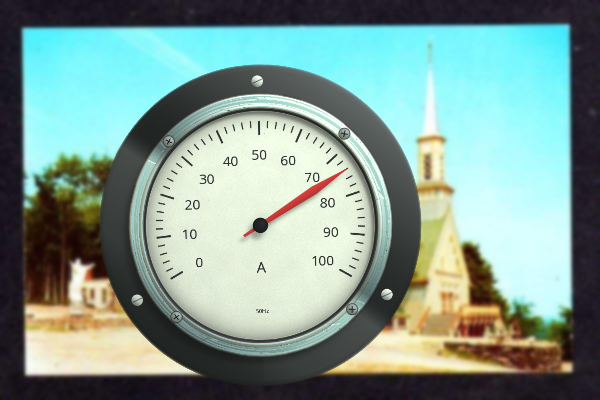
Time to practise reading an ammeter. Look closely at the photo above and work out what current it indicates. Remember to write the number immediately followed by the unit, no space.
74A
